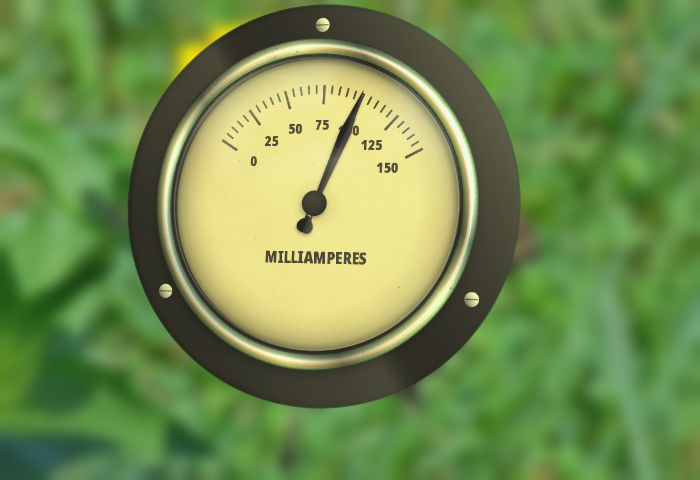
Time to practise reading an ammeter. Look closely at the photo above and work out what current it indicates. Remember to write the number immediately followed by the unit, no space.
100mA
